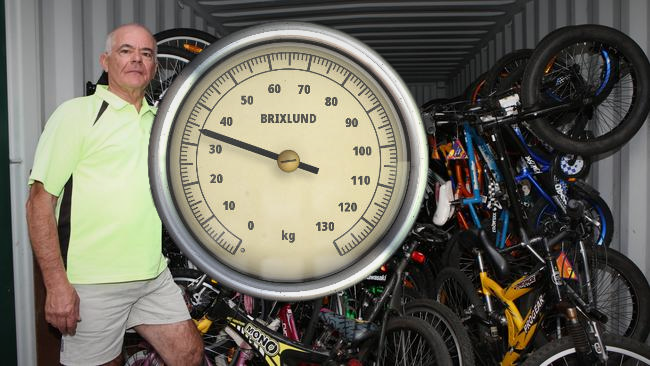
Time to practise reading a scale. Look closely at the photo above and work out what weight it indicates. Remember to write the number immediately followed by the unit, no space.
34kg
